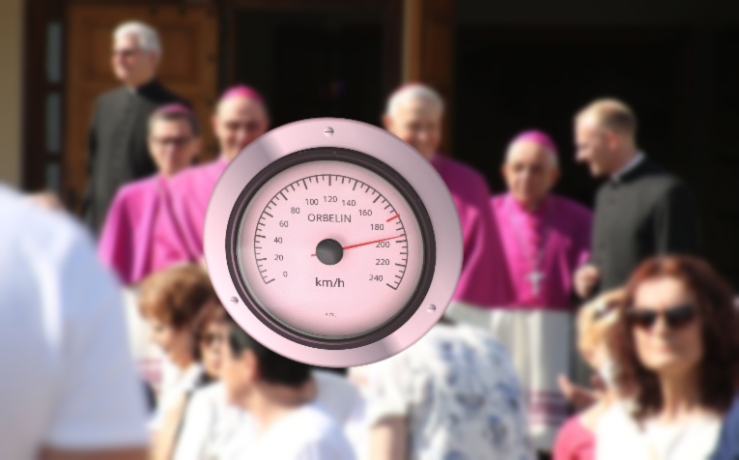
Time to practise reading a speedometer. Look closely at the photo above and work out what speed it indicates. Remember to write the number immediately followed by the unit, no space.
195km/h
